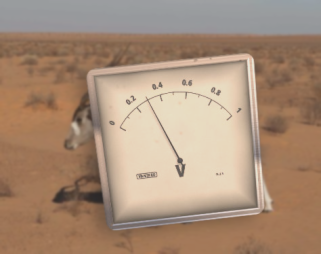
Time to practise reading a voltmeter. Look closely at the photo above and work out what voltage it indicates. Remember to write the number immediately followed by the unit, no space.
0.3V
